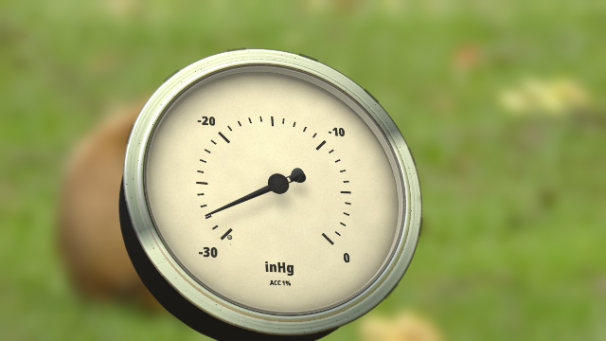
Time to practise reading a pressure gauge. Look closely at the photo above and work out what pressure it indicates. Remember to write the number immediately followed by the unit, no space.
-28inHg
